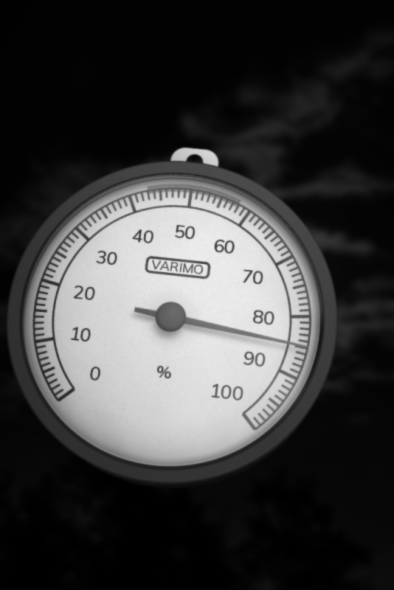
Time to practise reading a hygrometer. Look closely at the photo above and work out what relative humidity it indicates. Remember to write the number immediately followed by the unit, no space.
85%
